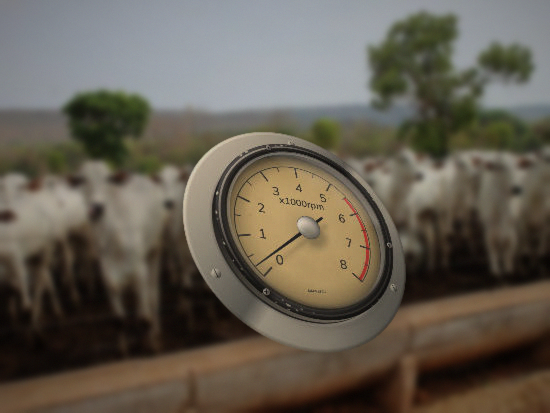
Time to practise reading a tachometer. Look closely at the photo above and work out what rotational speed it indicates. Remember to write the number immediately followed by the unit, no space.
250rpm
